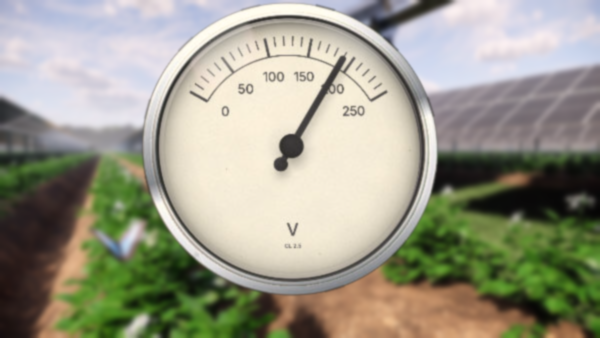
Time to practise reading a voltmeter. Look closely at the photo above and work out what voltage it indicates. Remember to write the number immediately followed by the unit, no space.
190V
